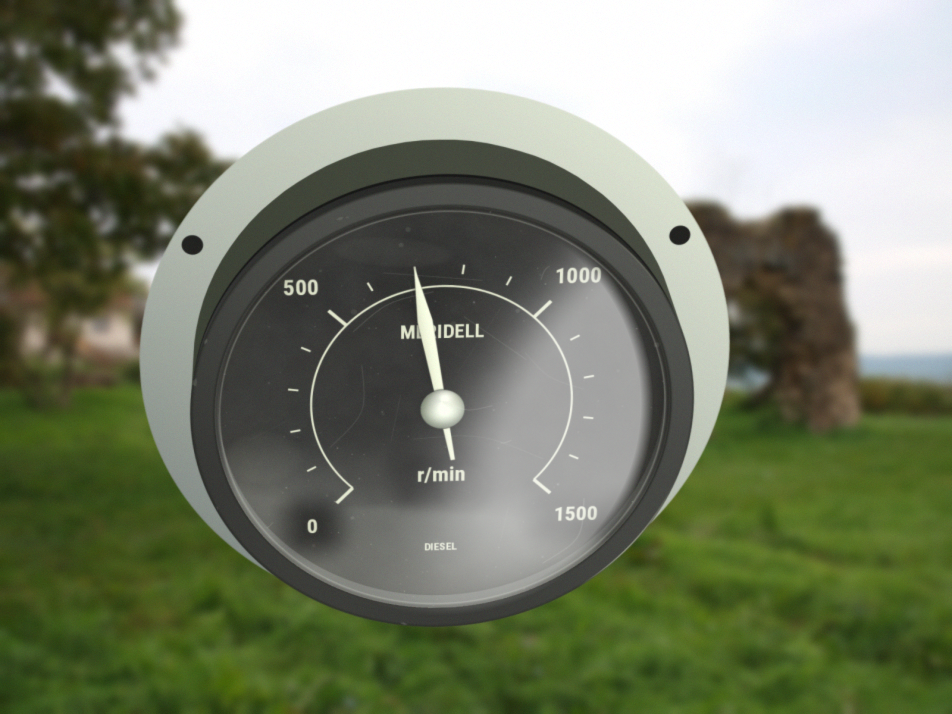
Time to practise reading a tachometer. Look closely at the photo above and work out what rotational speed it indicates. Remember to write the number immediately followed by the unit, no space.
700rpm
